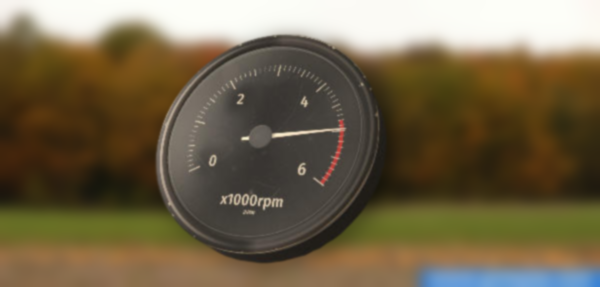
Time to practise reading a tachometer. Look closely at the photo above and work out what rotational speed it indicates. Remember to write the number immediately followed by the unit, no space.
5000rpm
